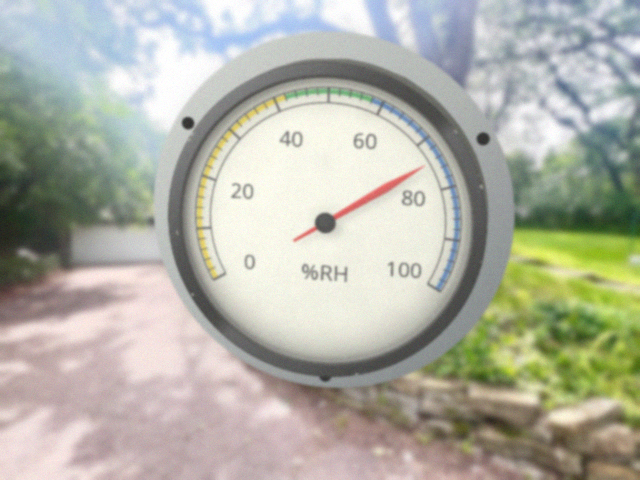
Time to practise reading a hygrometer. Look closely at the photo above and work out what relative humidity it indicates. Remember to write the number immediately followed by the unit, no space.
74%
